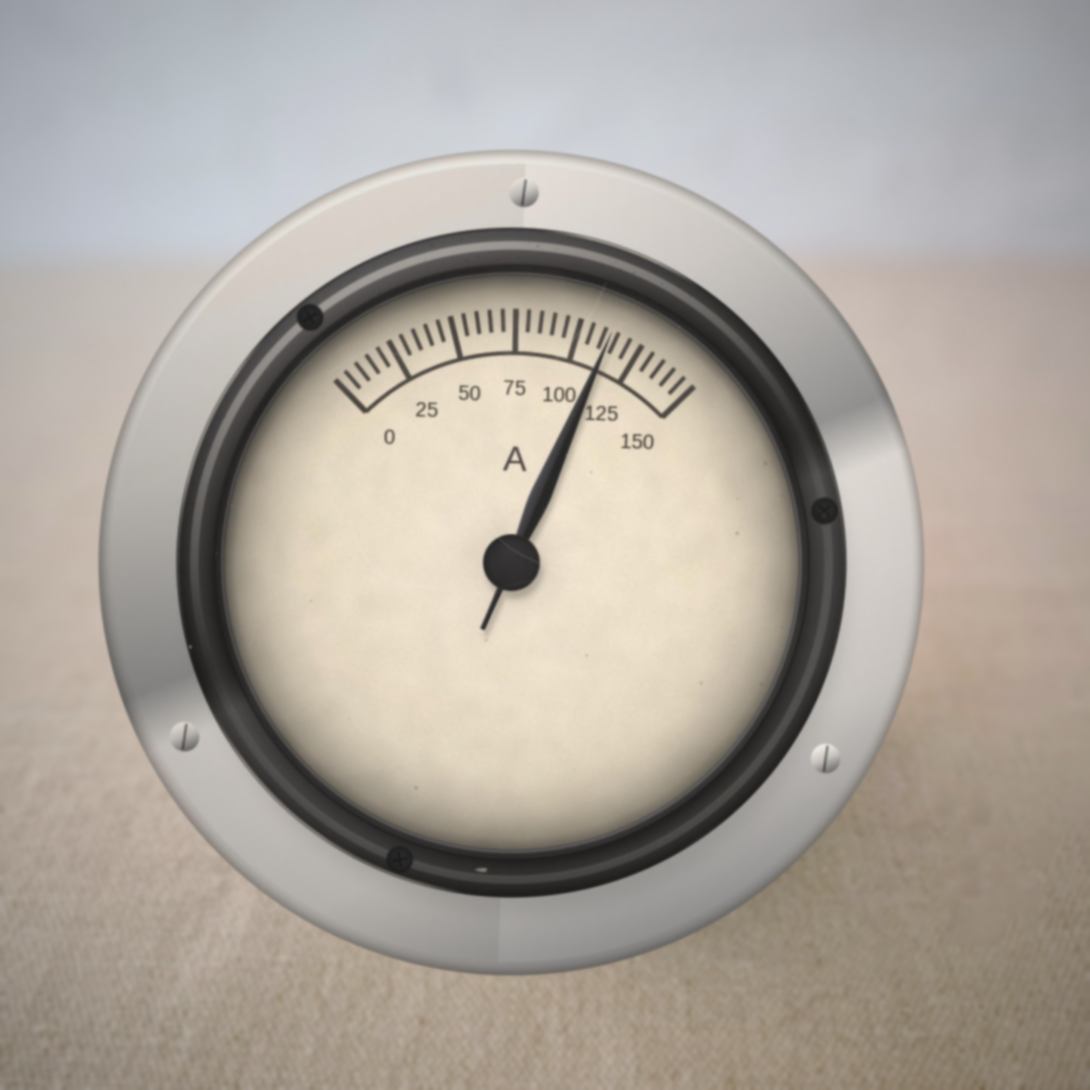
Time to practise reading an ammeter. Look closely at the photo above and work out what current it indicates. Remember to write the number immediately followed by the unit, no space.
112.5A
